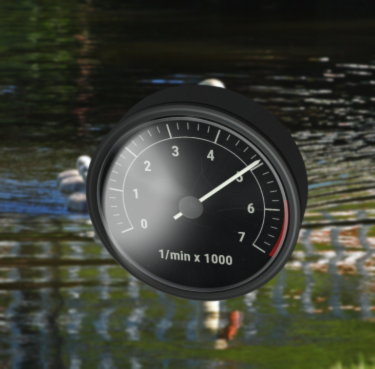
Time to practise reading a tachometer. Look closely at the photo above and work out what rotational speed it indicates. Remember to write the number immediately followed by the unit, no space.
4900rpm
